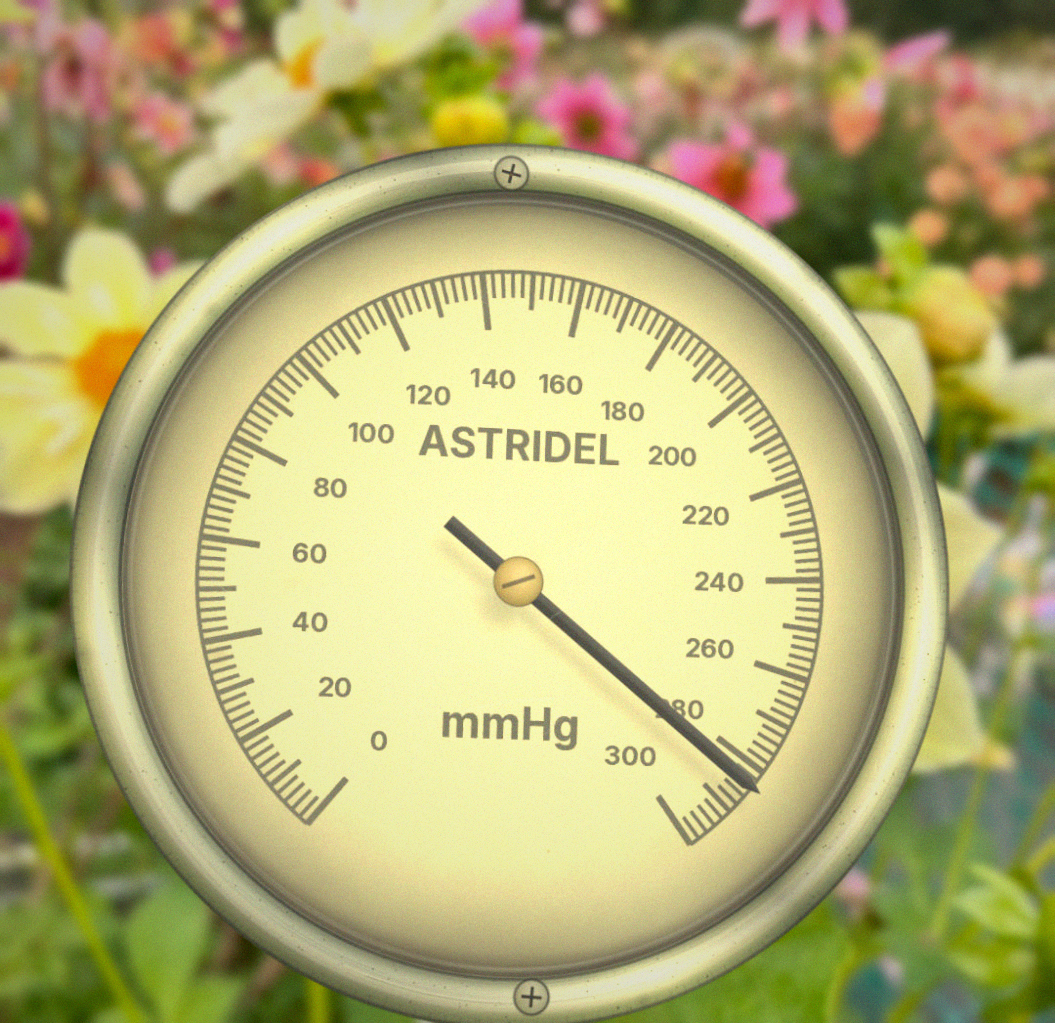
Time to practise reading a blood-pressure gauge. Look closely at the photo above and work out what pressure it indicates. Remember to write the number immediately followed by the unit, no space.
284mmHg
